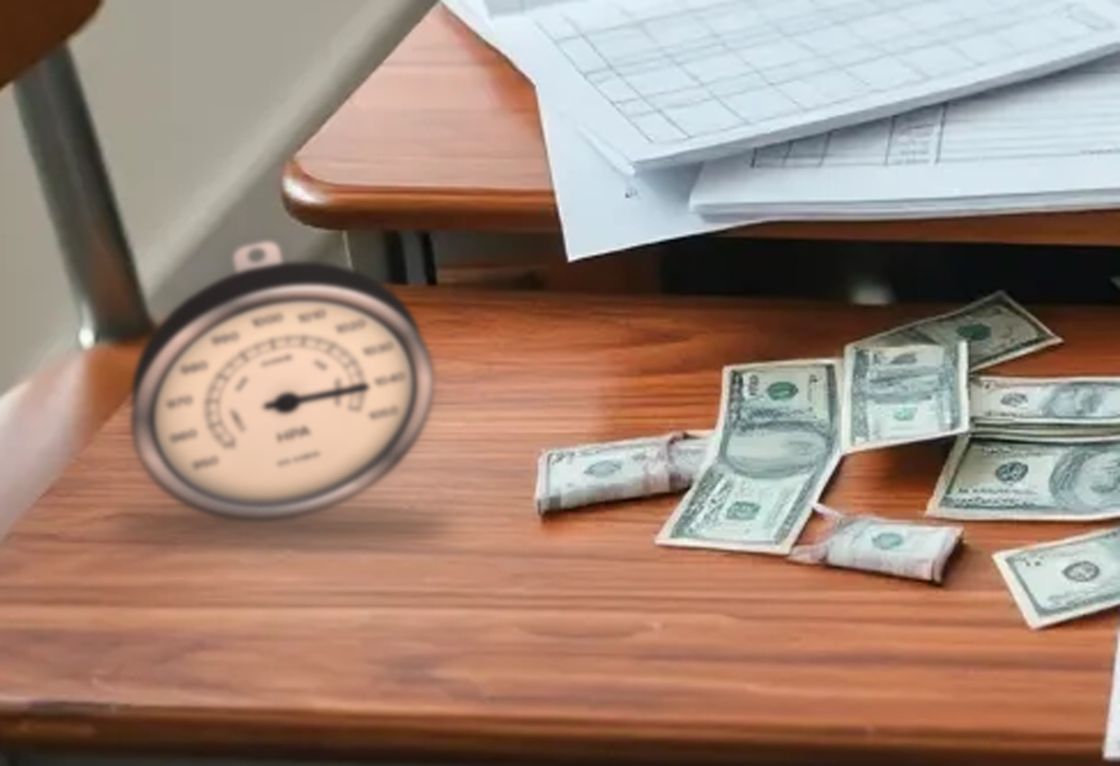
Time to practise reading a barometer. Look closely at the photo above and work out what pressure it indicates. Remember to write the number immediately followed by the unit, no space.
1040hPa
